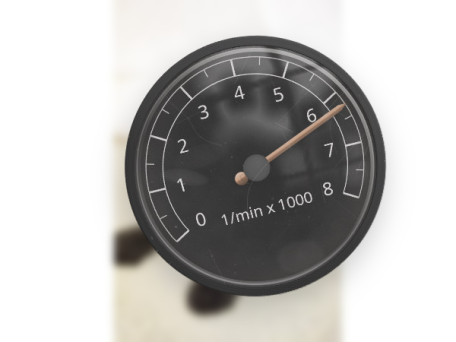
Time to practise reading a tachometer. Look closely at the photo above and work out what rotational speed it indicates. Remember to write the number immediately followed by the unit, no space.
6250rpm
